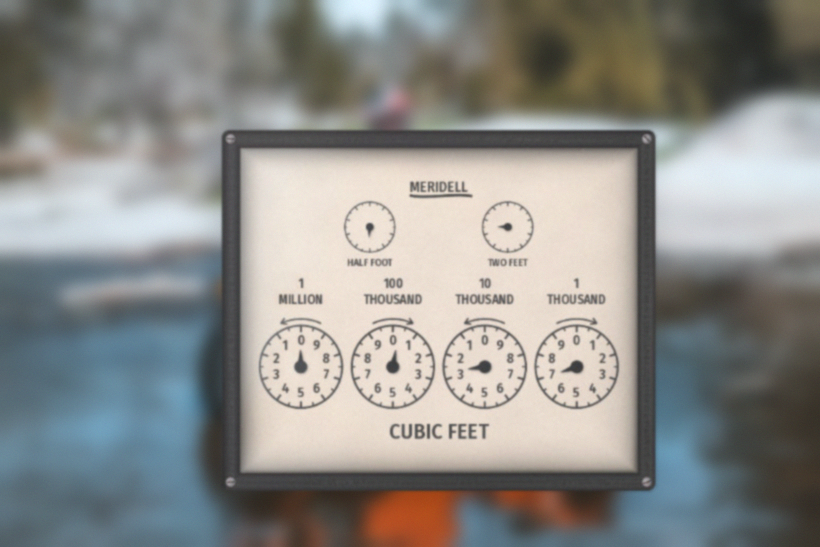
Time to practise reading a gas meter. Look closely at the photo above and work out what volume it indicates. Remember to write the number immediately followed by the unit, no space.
2700ft³
